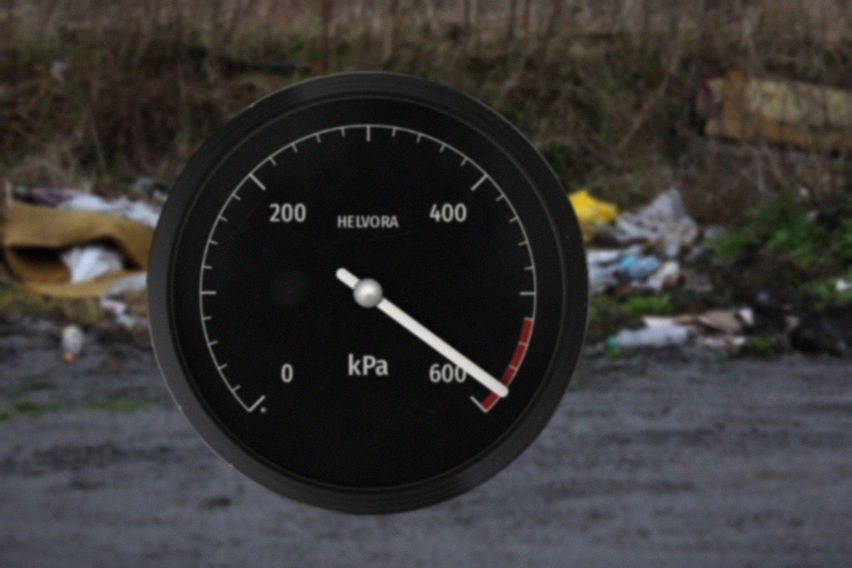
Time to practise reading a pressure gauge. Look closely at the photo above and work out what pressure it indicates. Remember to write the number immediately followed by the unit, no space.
580kPa
